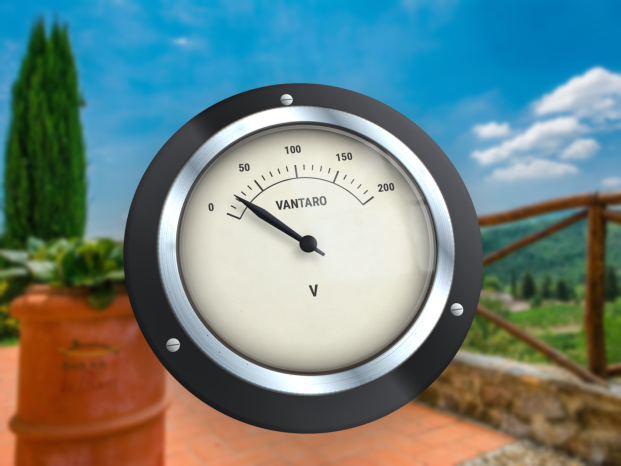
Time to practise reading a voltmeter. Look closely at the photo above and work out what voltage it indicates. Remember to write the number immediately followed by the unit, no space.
20V
